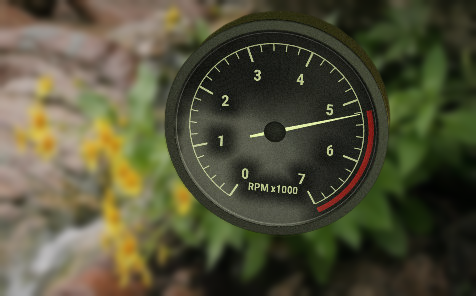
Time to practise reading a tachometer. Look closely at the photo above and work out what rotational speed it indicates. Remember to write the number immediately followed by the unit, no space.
5200rpm
